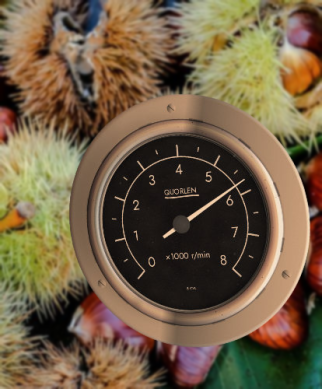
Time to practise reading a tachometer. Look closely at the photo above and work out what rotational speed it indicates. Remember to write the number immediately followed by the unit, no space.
5750rpm
